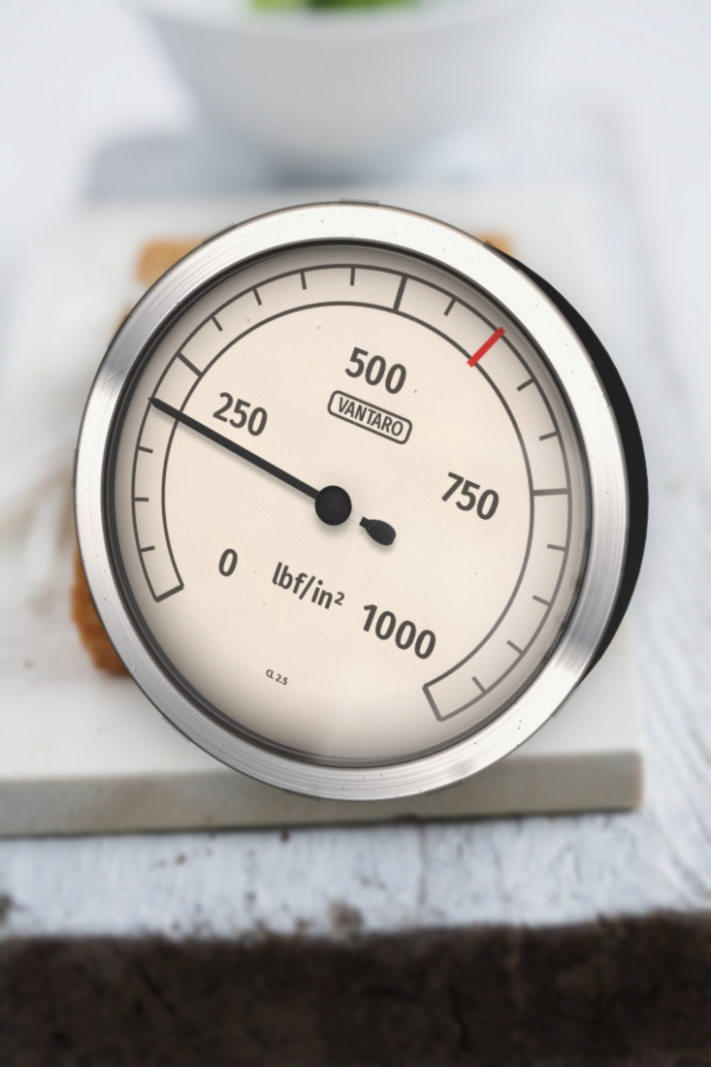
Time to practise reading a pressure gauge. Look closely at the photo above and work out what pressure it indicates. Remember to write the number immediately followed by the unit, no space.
200psi
